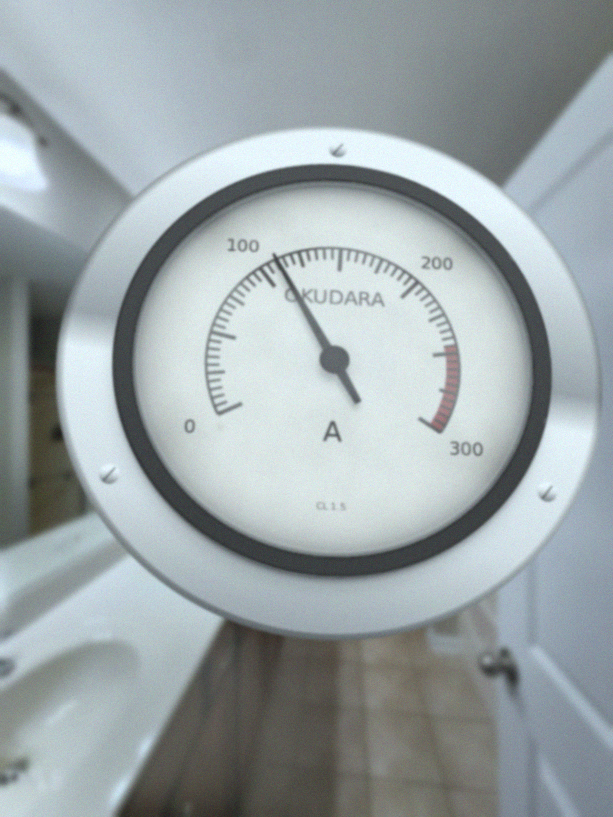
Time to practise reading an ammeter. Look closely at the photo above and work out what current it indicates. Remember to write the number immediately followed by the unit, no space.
110A
